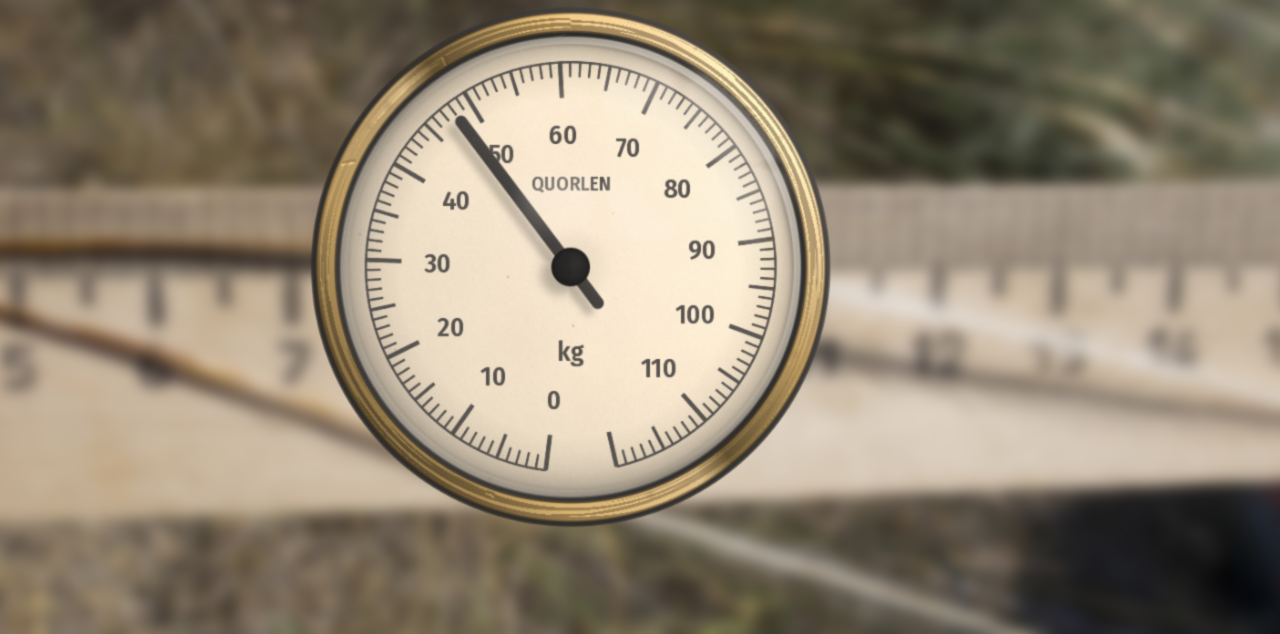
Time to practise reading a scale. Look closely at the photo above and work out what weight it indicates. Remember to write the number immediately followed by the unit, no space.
48kg
